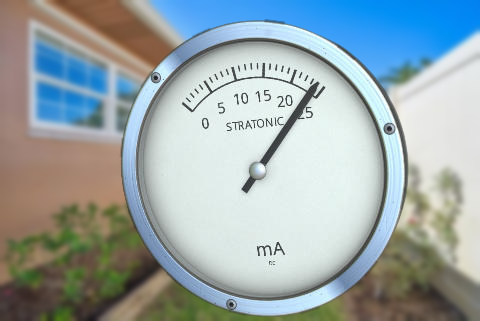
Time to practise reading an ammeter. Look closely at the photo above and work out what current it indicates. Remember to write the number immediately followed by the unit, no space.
24mA
